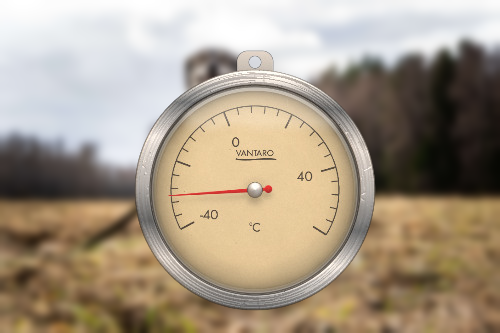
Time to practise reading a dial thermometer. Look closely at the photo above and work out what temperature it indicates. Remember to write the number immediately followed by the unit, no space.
-30°C
